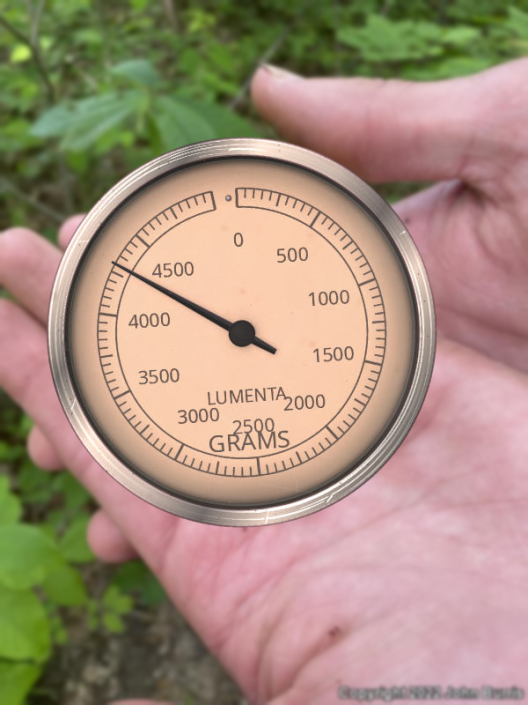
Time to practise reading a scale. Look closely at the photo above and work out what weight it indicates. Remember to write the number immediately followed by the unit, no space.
4300g
